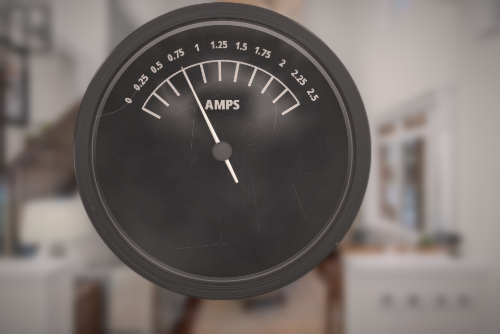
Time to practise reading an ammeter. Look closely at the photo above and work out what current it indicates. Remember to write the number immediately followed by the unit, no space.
0.75A
